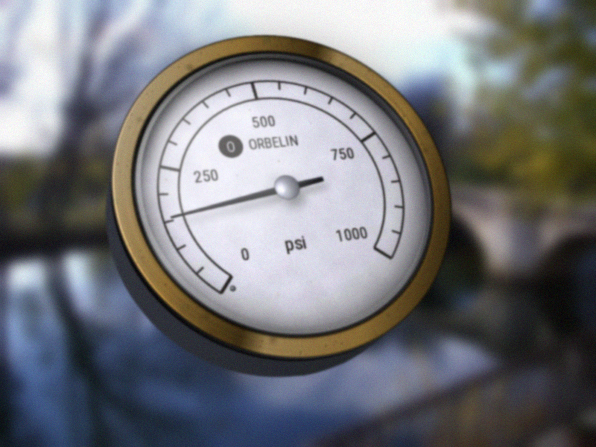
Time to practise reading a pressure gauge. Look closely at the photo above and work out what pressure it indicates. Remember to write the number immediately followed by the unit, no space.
150psi
